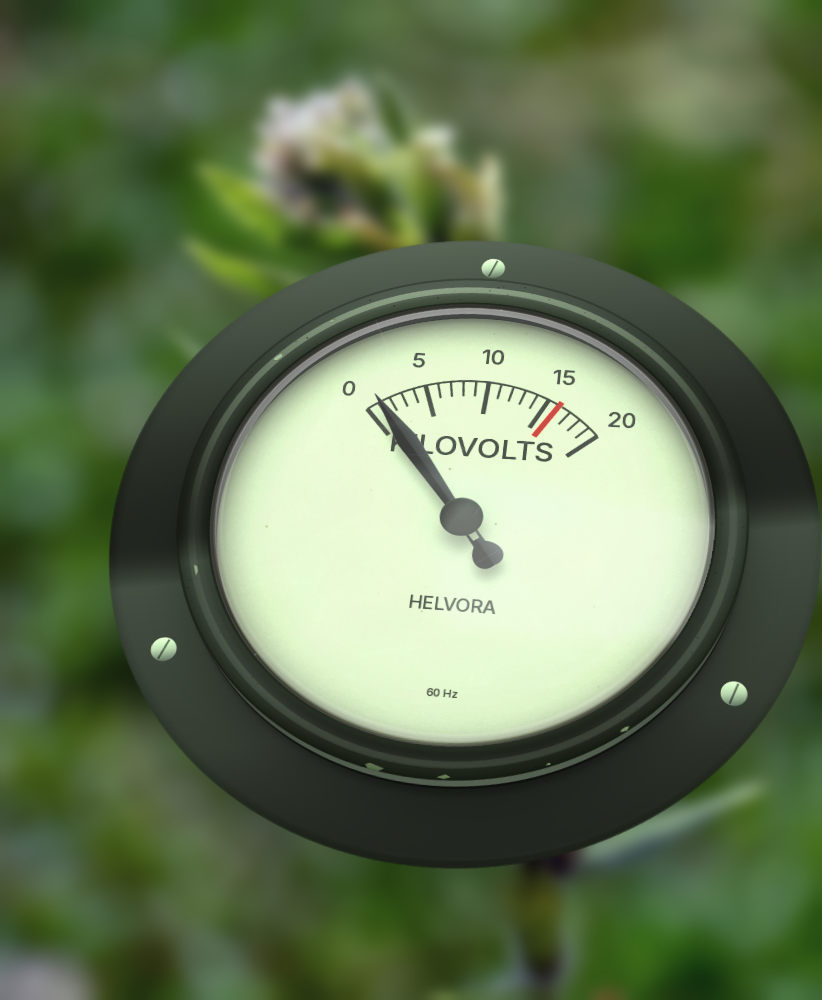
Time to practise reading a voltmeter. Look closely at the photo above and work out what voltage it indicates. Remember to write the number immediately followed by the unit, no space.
1kV
